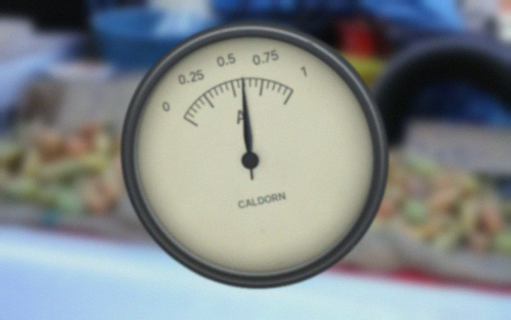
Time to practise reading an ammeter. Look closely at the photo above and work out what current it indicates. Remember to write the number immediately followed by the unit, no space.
0.6A
